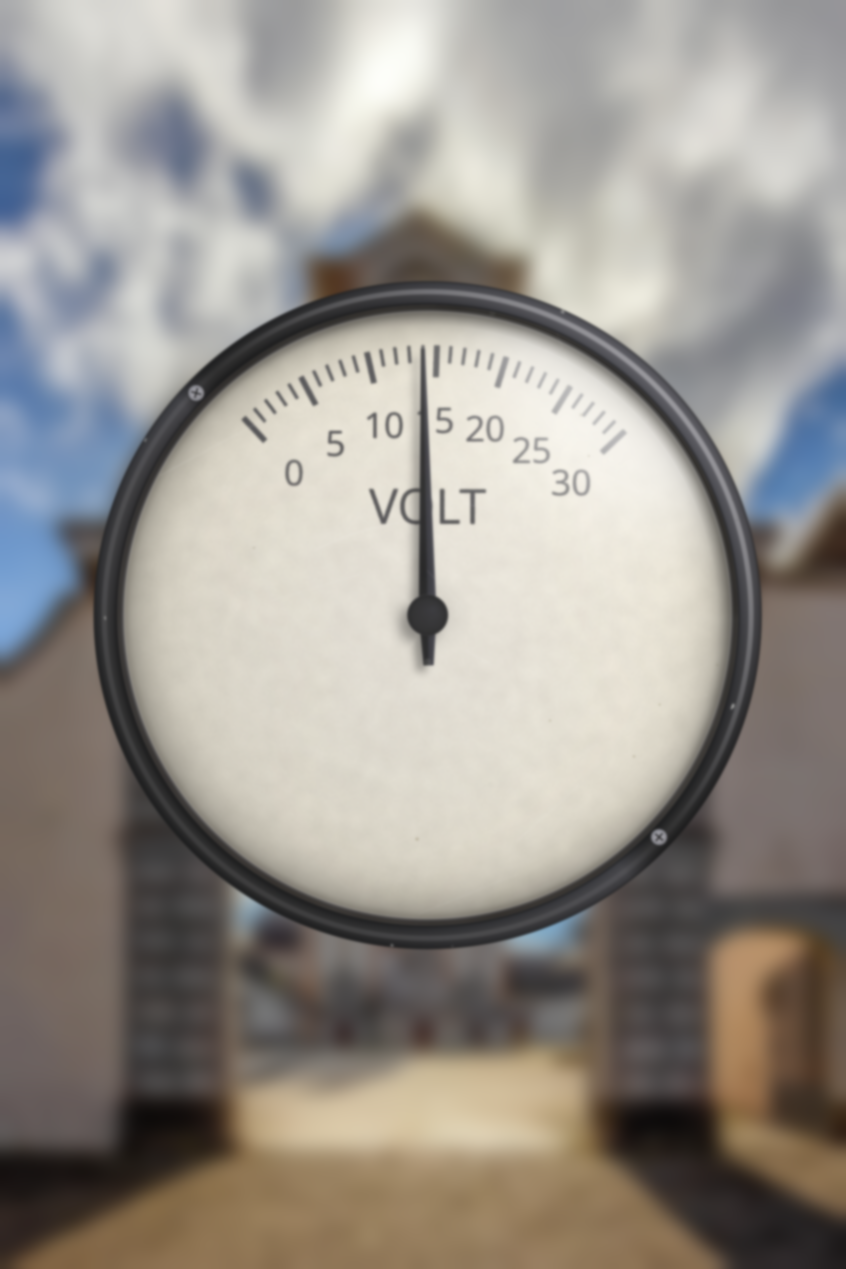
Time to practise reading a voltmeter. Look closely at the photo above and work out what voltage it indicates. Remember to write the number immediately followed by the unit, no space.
14V
